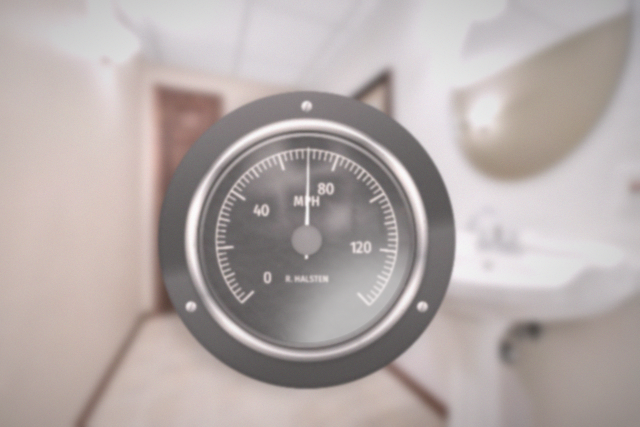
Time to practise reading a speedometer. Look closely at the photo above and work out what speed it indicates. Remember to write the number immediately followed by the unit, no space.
70mph
